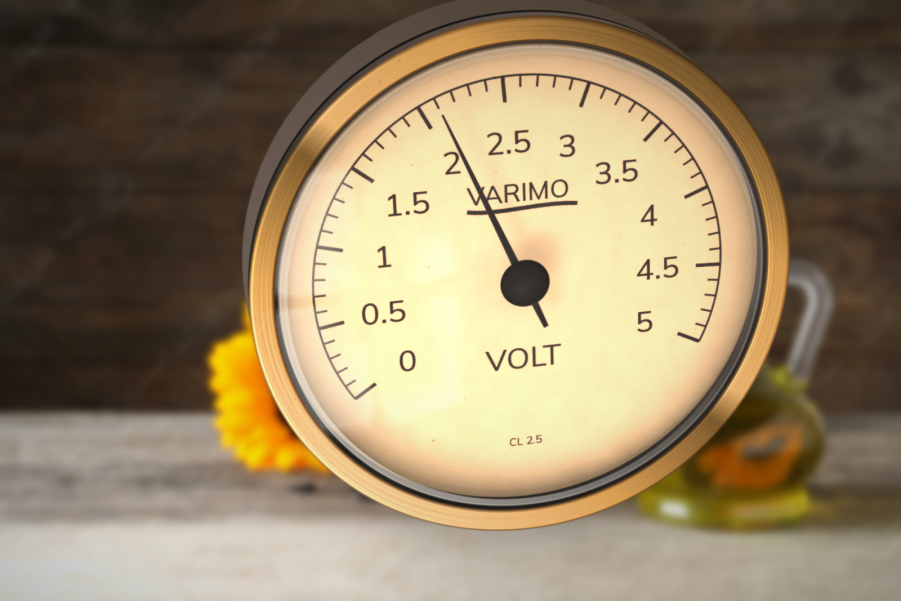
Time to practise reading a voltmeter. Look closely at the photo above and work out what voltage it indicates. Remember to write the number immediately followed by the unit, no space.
2.1V
